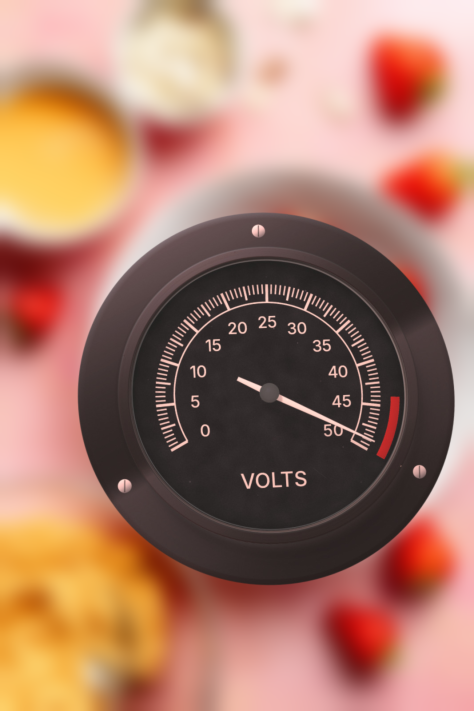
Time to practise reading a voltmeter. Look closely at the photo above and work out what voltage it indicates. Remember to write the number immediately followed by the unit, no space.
49V
